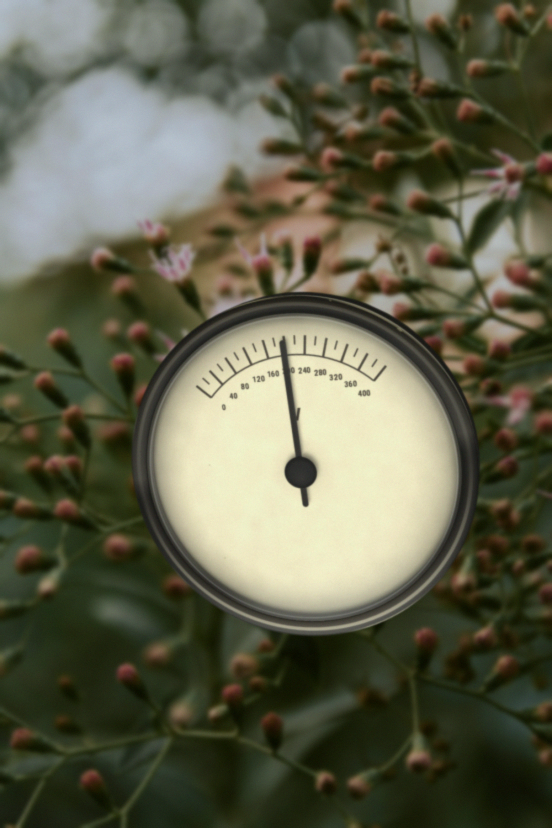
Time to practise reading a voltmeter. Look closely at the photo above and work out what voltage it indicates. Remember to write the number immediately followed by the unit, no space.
200V
